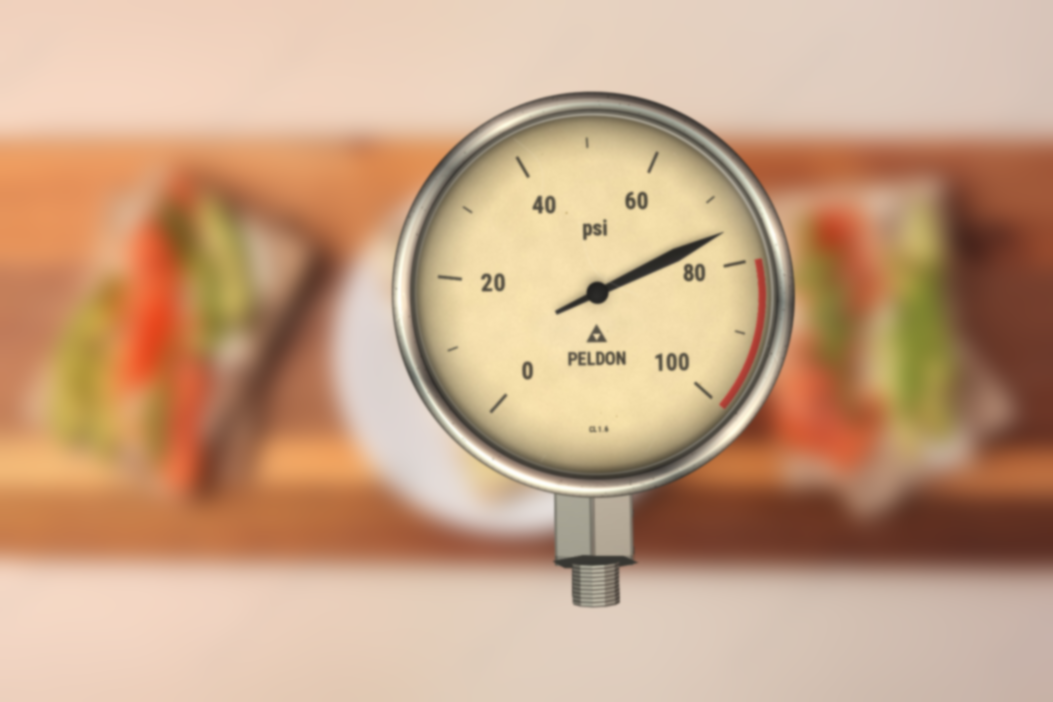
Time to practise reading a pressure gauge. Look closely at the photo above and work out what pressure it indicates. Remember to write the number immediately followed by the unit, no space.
75psi
